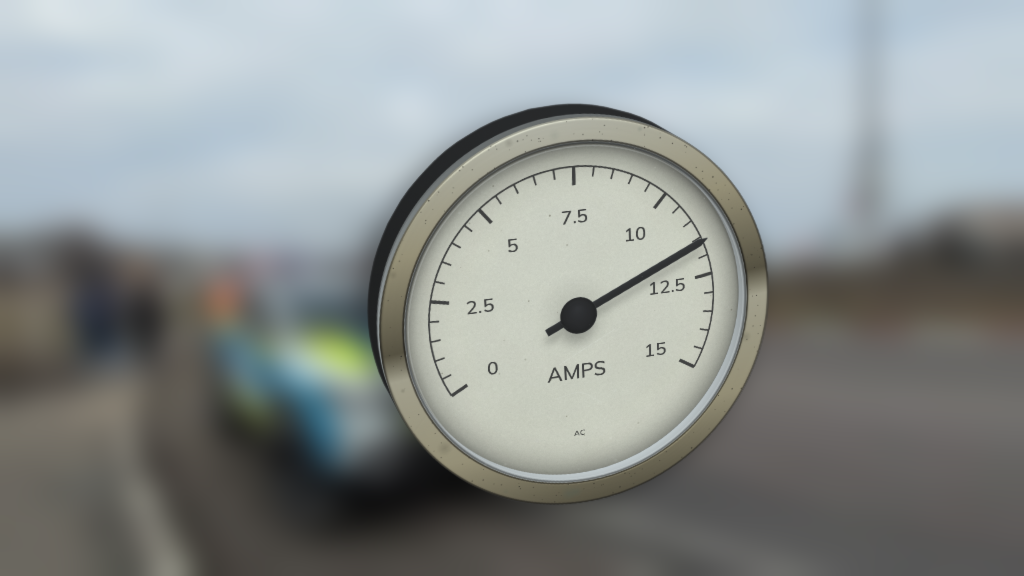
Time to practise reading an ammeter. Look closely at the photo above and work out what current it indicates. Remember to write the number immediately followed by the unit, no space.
11.5A
